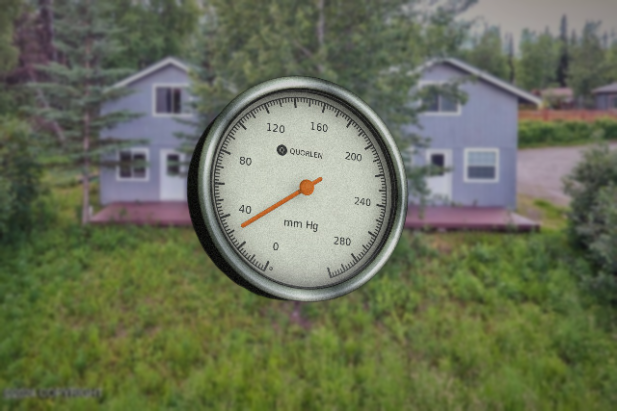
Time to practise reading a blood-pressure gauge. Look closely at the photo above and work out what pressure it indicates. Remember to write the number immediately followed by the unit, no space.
30mmHg
